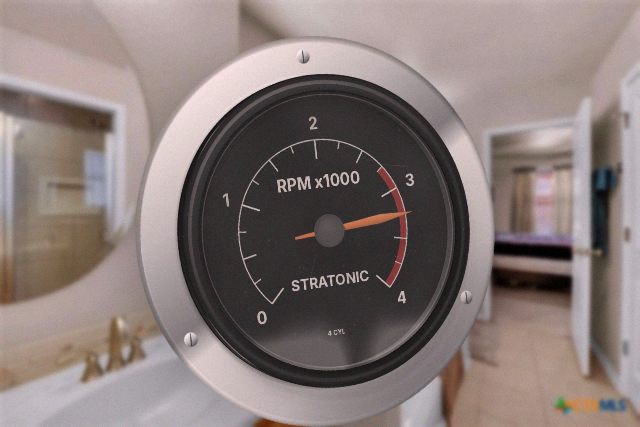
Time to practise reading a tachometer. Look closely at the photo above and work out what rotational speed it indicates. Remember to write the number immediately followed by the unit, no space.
3250rpm
